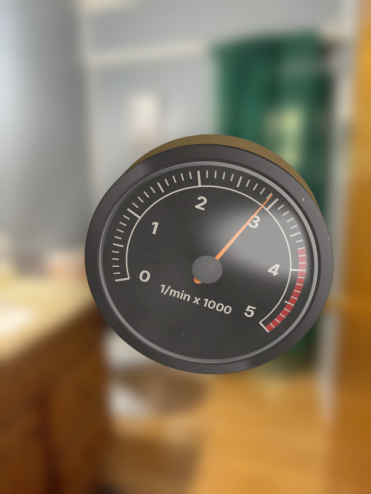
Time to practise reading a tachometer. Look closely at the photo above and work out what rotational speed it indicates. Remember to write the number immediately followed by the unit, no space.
2900rpm
